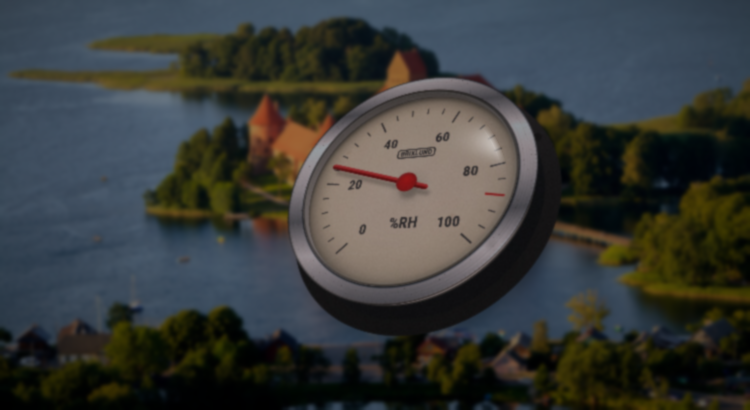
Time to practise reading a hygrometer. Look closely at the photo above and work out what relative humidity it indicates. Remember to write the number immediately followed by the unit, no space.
24%
